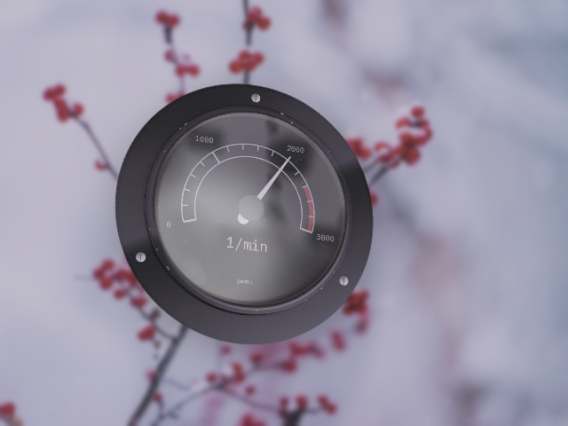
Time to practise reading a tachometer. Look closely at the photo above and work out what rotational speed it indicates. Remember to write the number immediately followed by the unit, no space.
2000rpm
